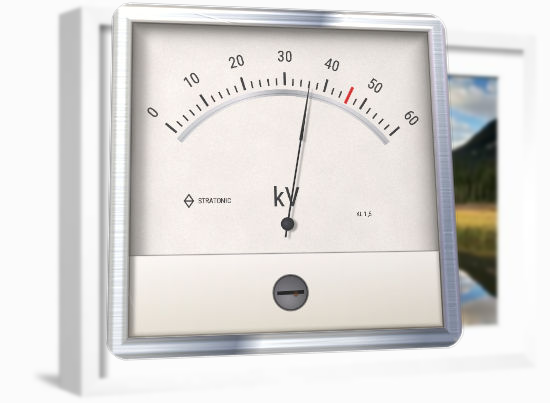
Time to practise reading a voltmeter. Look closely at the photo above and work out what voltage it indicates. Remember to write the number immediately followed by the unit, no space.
36kV
